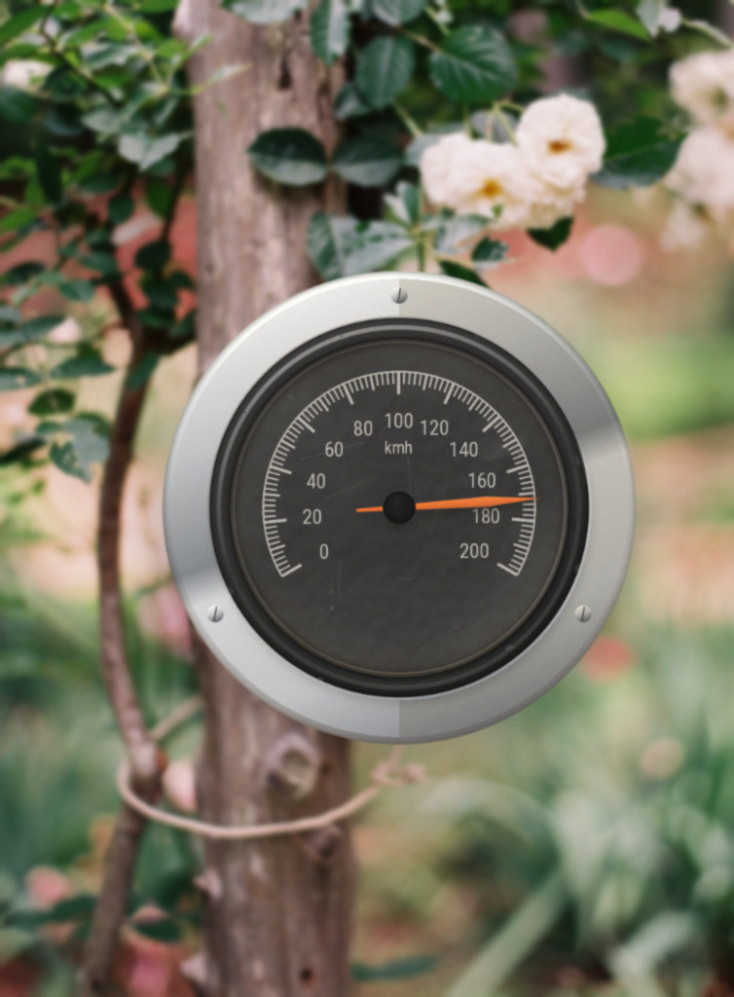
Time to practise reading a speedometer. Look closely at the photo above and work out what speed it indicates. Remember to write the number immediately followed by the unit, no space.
172km/h
